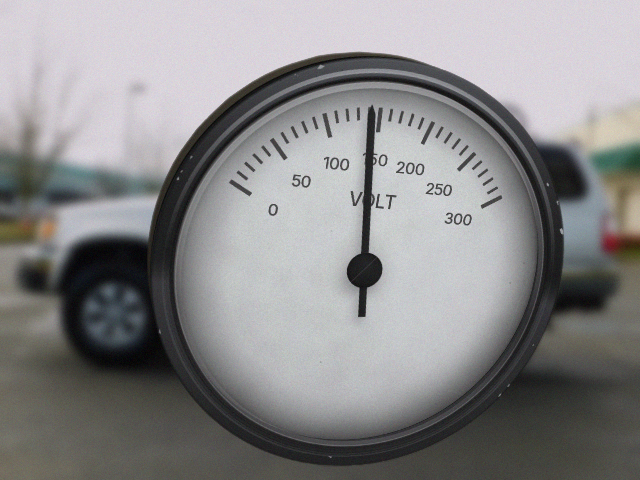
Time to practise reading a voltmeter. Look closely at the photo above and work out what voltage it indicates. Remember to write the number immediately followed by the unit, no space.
140V
